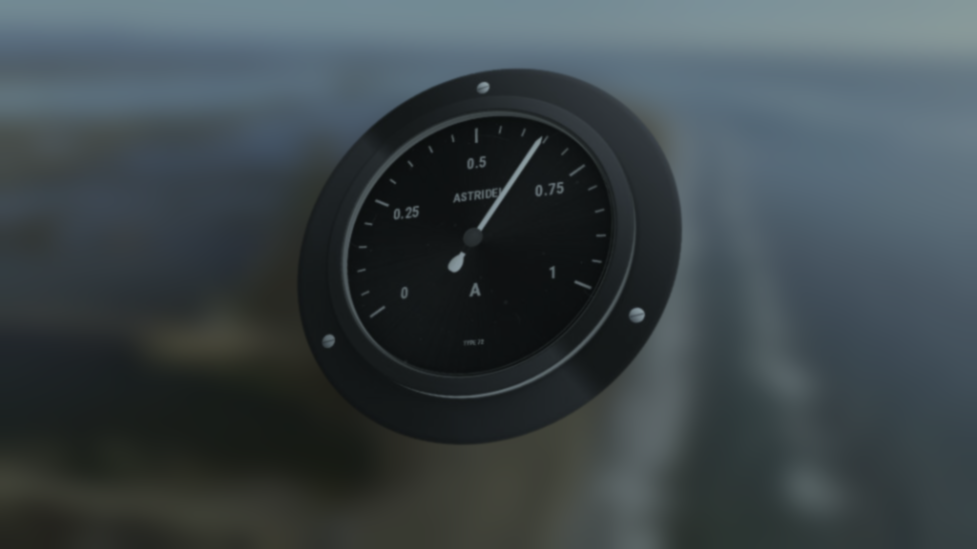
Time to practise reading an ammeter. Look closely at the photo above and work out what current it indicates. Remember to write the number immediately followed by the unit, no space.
0.65A
